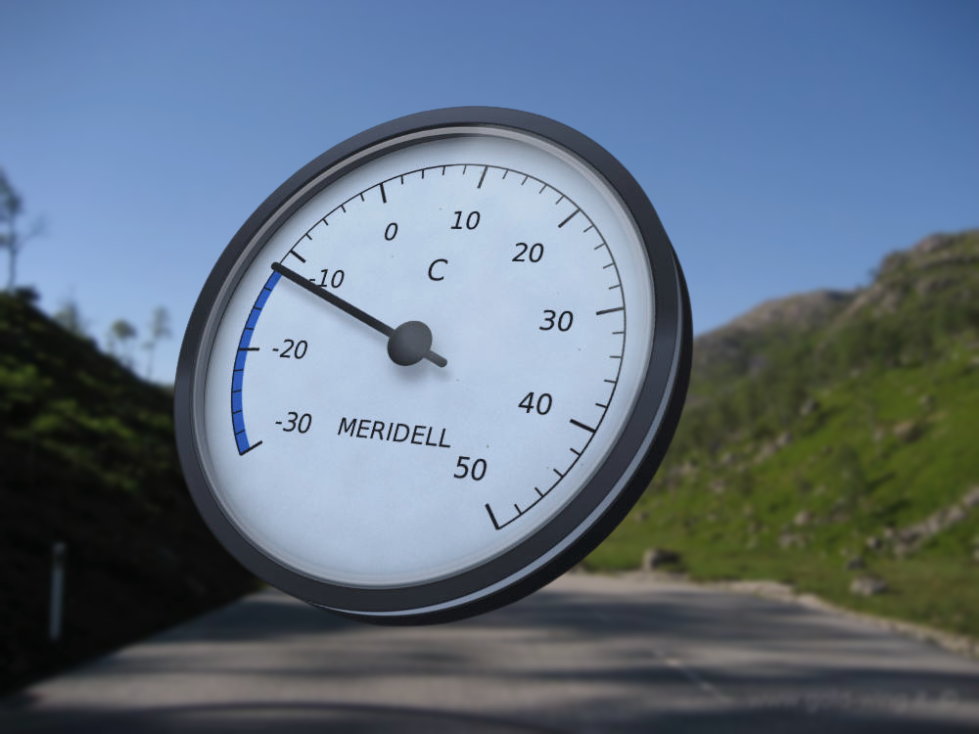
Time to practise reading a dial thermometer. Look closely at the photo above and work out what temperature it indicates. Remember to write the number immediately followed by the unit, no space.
-12°C
